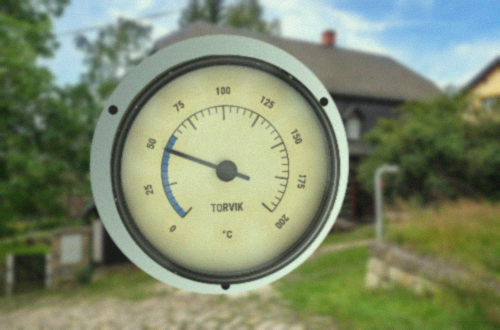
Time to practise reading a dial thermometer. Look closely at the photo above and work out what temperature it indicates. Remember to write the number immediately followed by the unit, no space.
50°C
